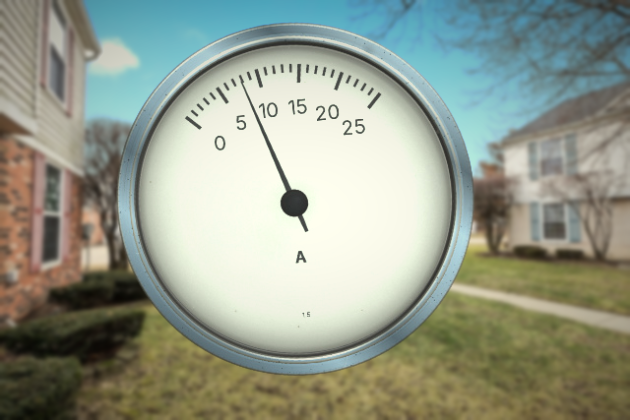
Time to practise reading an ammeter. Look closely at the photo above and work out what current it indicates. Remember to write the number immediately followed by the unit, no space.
8A
